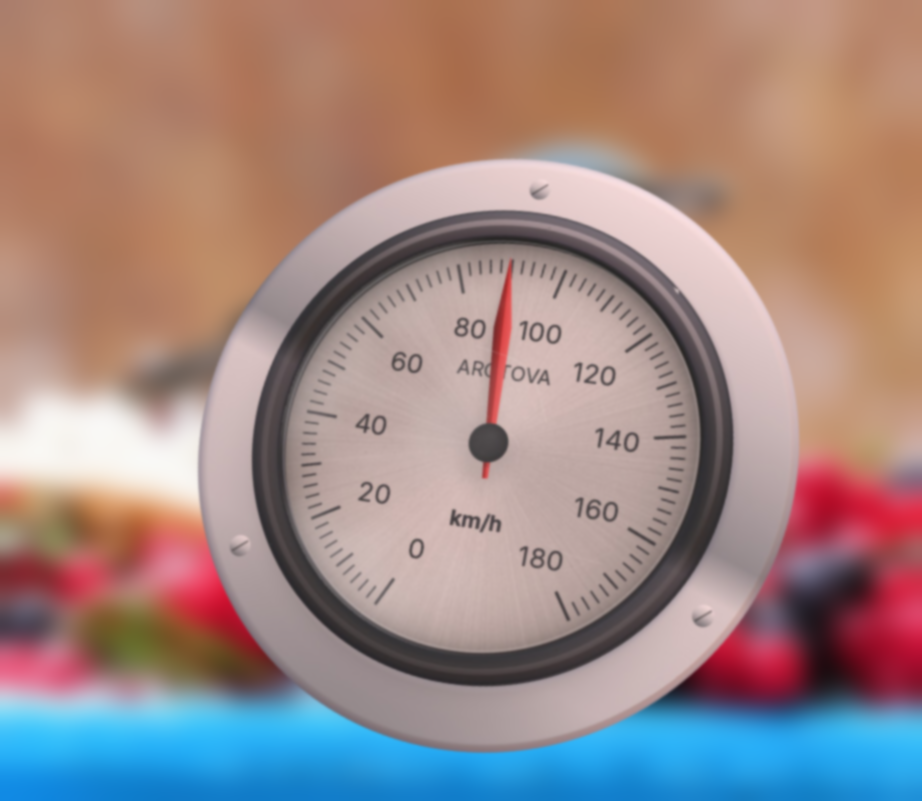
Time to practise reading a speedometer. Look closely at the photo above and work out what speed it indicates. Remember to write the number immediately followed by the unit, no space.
90km/h
